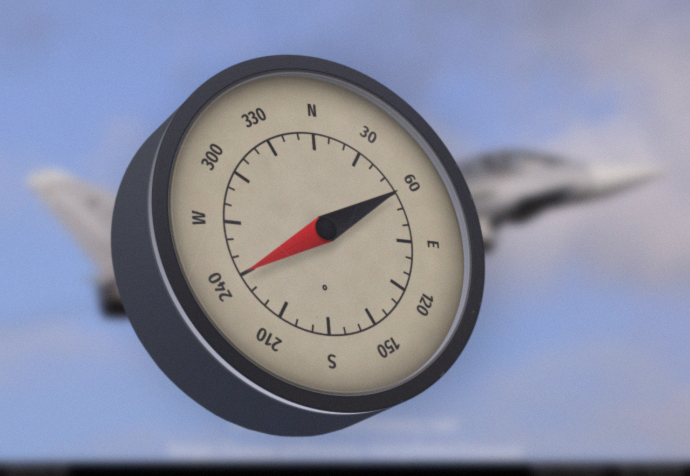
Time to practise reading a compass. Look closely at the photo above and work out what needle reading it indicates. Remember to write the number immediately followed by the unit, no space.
240°
